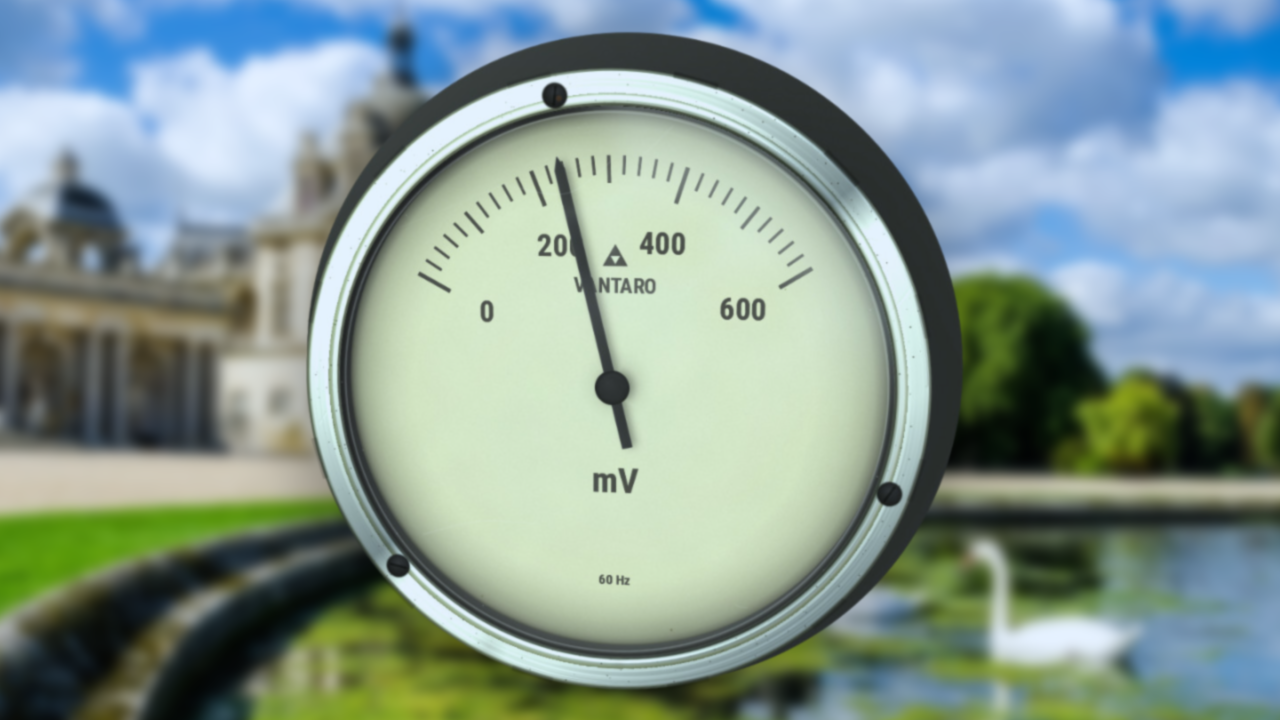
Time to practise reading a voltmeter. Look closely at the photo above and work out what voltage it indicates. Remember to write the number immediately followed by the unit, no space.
240mV
